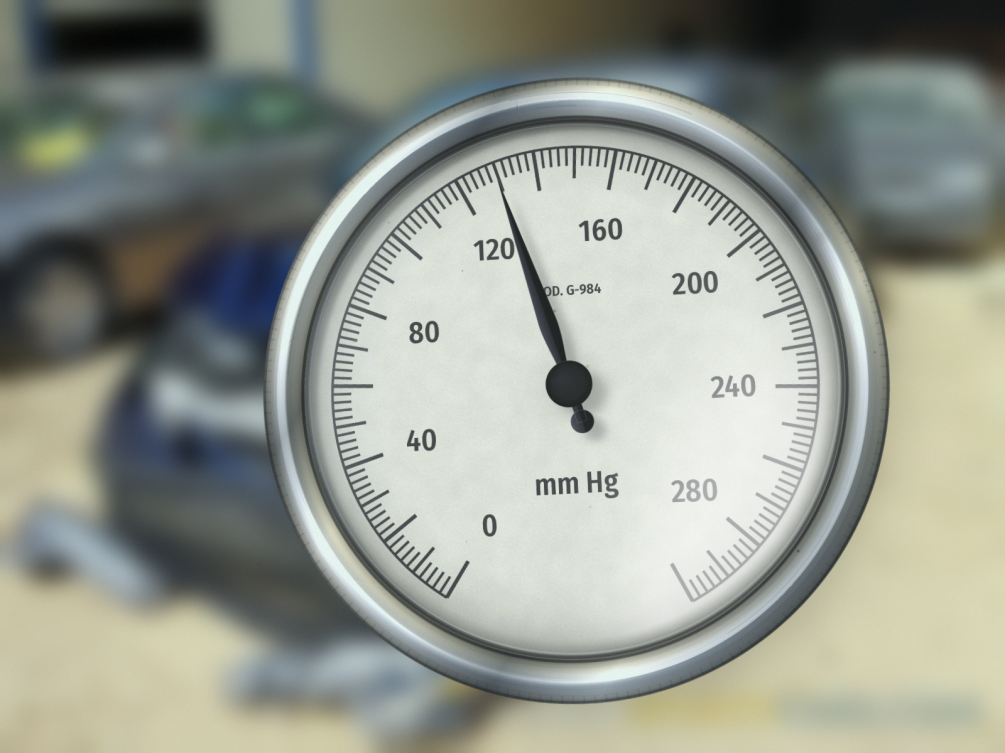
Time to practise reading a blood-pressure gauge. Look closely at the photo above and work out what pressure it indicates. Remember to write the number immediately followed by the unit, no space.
130mmHg
